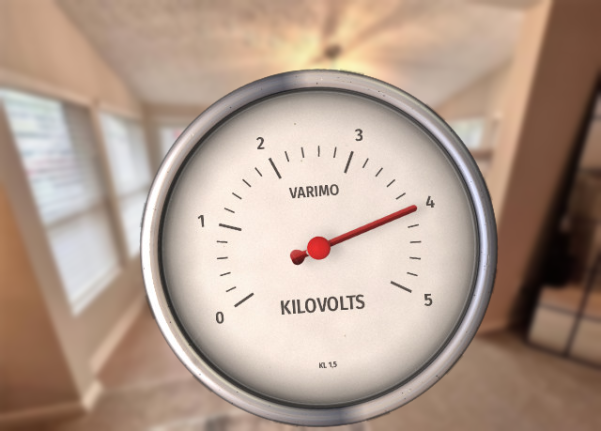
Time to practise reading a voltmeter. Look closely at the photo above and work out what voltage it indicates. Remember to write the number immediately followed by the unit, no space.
4kV
